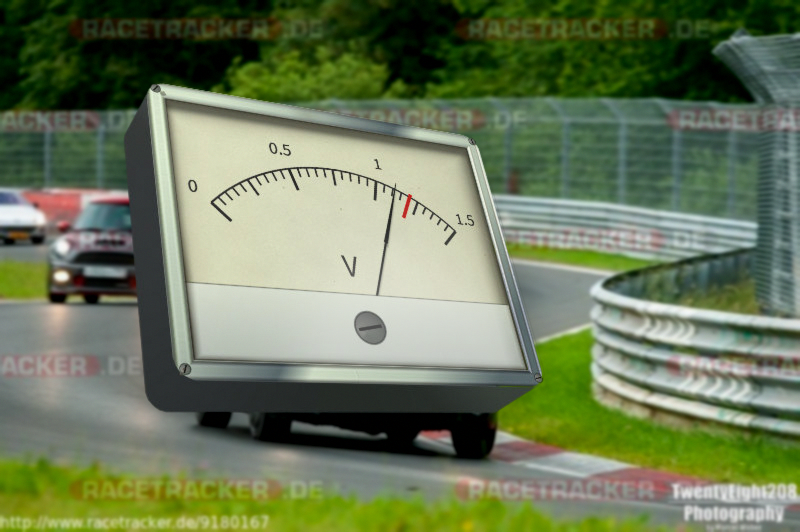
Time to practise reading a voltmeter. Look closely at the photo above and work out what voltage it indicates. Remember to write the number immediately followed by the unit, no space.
1.1V
